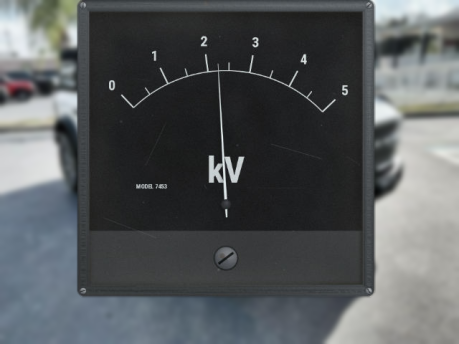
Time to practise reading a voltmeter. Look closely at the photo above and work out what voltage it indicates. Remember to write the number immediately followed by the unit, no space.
2.25kV
